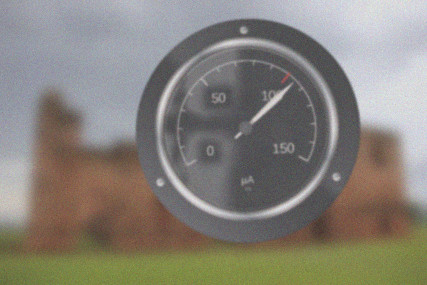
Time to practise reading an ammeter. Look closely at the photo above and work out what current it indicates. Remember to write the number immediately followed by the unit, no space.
105µA
